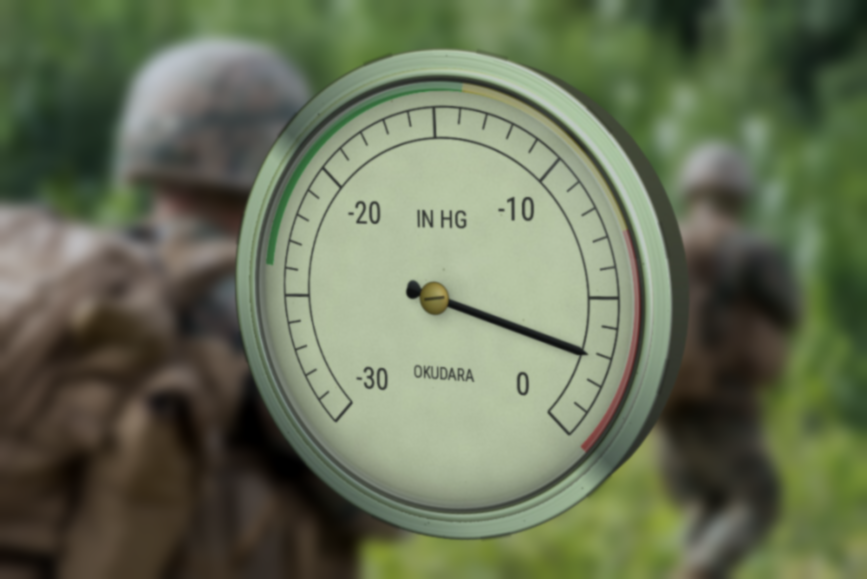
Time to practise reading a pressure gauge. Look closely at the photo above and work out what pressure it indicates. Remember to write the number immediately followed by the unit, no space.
-3inHg
